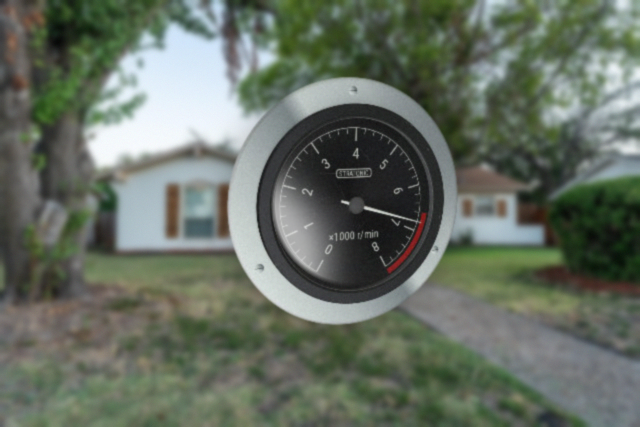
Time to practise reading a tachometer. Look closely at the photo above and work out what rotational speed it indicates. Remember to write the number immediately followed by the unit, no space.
6800rpm
